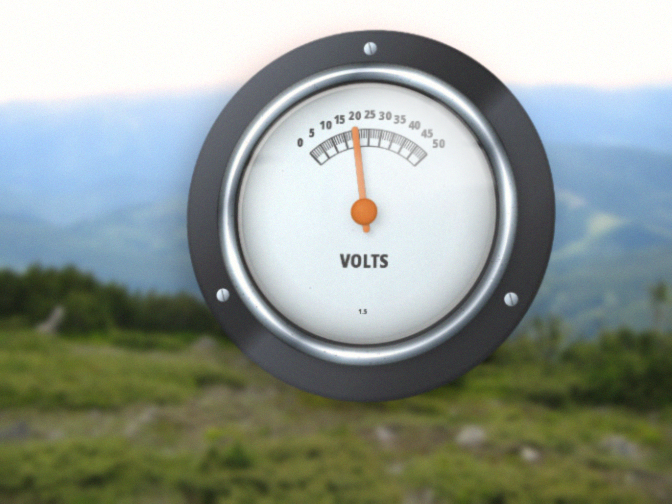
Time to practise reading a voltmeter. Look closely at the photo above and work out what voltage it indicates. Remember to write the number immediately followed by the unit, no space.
20V
